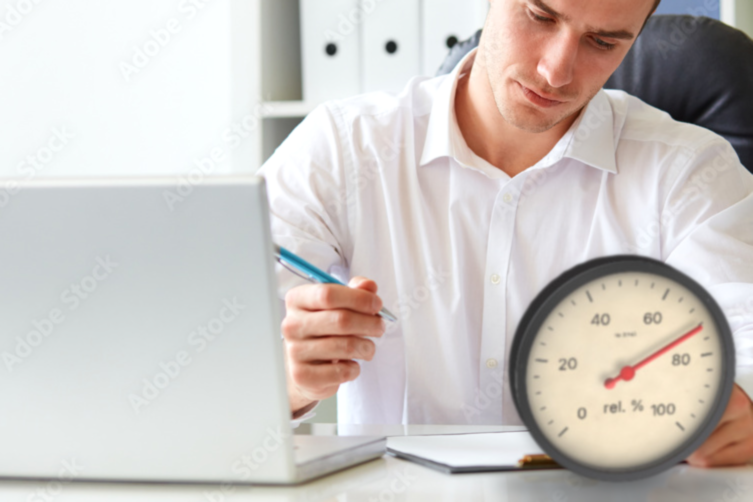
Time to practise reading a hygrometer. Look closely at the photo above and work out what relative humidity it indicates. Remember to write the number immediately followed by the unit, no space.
72%
